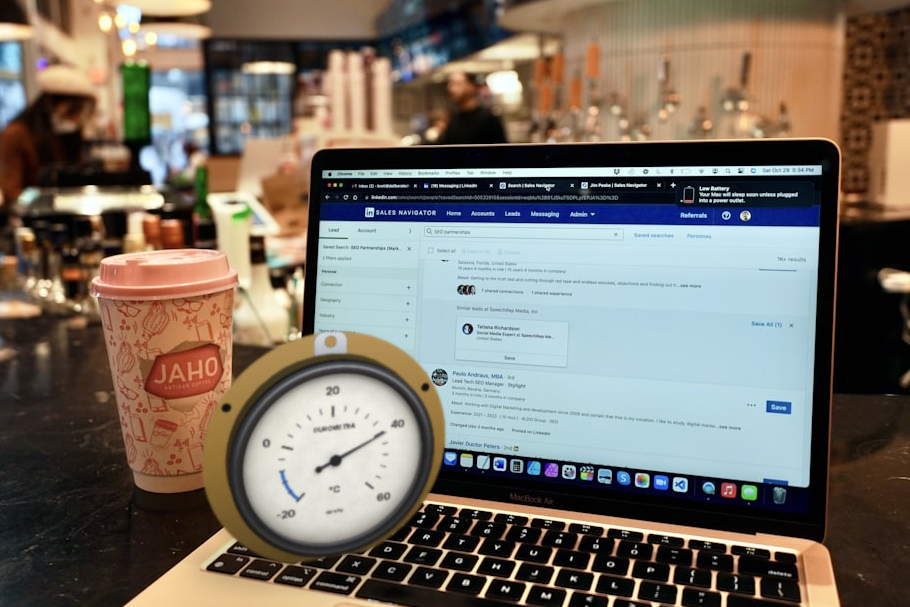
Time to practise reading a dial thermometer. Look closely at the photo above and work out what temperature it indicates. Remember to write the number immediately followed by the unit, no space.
40°C
